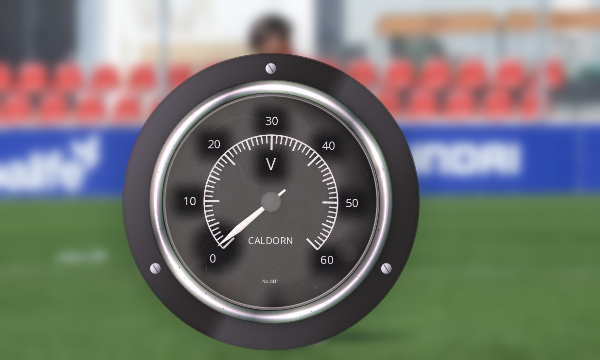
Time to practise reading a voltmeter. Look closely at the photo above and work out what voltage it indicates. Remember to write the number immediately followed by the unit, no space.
1V
